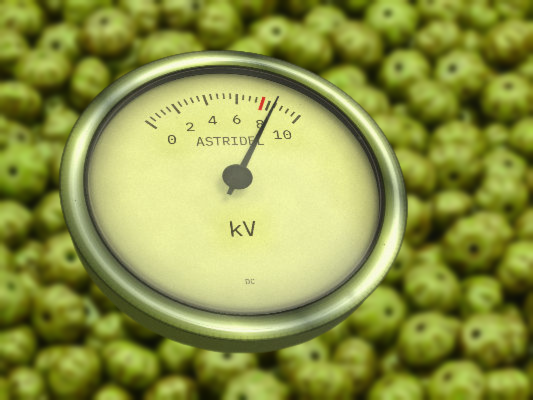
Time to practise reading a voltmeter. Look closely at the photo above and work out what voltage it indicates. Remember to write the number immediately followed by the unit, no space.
8.4kV
